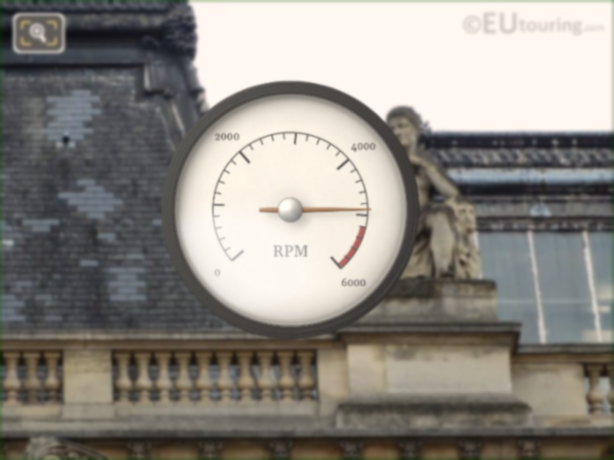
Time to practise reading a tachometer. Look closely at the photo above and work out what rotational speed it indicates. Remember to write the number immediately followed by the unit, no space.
4900rpm
